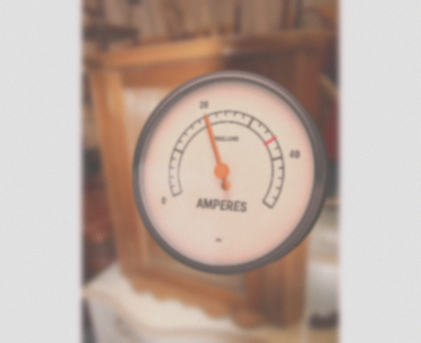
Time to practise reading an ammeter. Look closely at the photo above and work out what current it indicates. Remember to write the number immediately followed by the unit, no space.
20A
